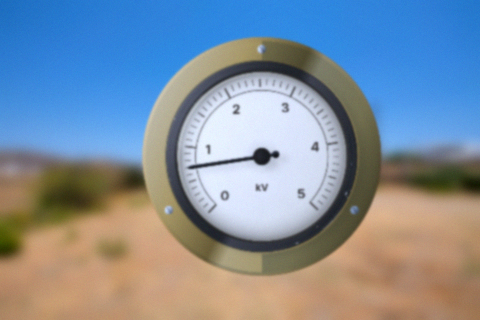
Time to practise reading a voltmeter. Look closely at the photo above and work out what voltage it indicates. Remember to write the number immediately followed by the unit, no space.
0.7kV
